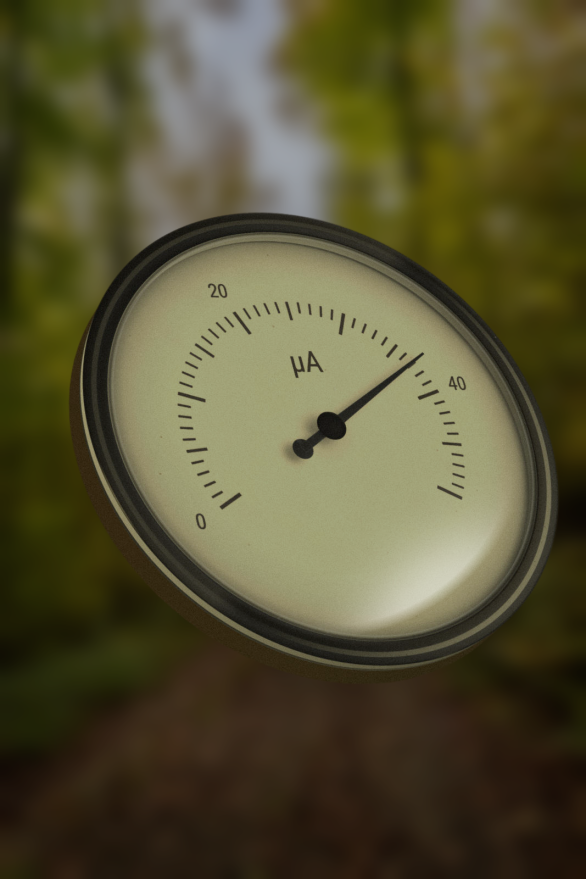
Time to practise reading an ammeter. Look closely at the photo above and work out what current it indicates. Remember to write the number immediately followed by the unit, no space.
37µA
